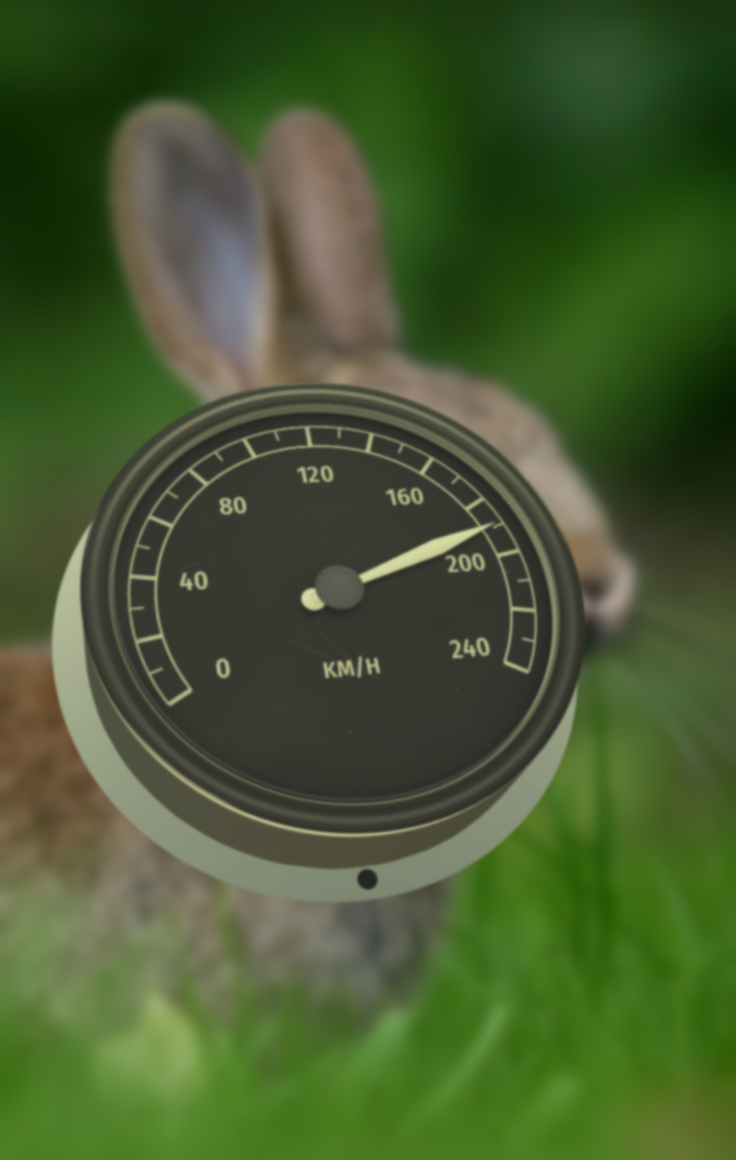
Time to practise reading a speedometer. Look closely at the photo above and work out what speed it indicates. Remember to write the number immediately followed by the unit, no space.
190km/h
